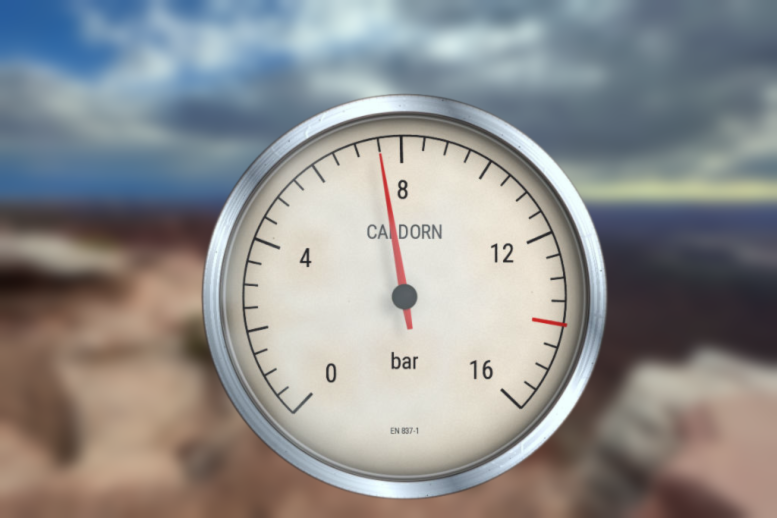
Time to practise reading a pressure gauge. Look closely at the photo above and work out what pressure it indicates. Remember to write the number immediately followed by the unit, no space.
7.5bar
